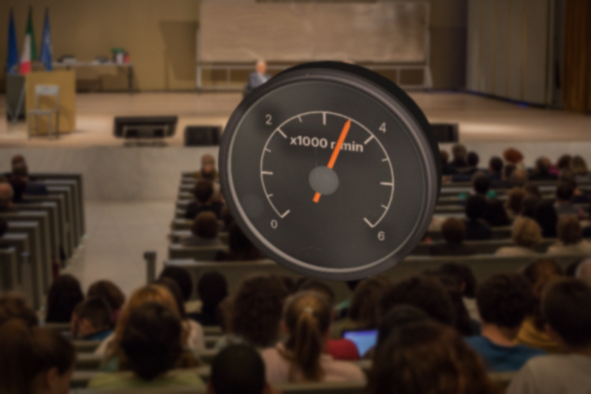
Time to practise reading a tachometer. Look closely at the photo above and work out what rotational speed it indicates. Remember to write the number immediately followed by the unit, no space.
3500rpm
